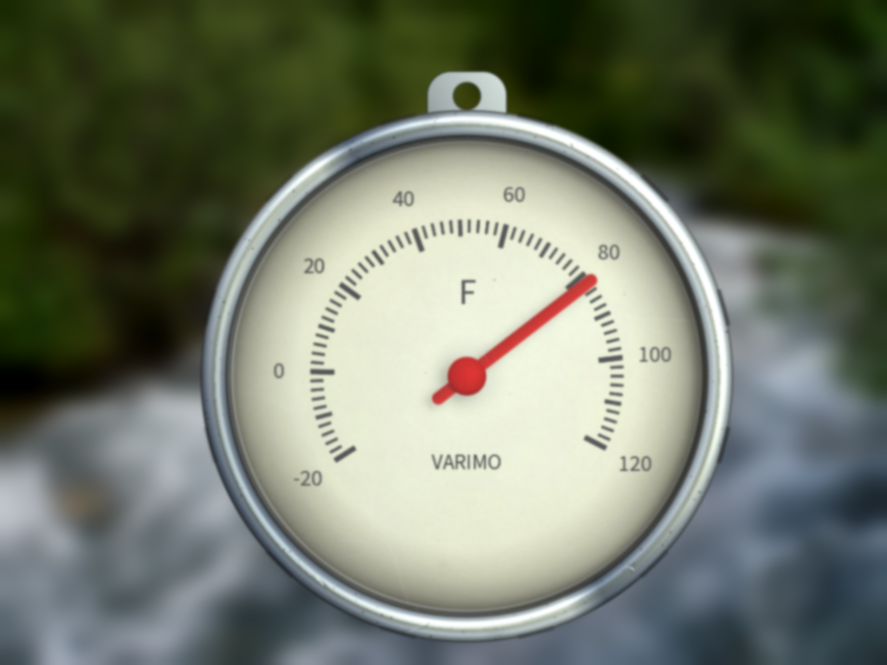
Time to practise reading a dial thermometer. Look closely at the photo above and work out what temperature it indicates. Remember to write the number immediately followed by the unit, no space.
82°F
